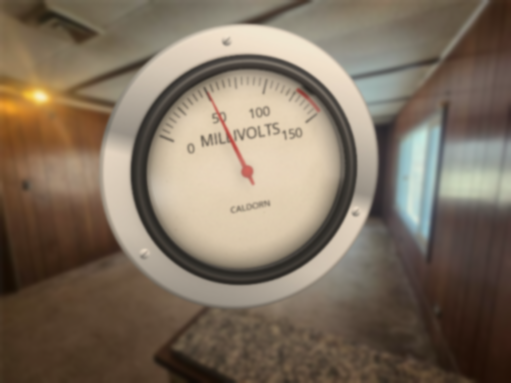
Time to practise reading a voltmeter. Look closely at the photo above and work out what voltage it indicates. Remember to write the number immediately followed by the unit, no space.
50mV
